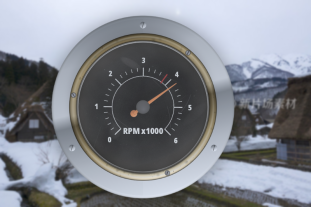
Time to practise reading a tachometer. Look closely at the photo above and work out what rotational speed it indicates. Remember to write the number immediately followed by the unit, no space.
4200rpm
